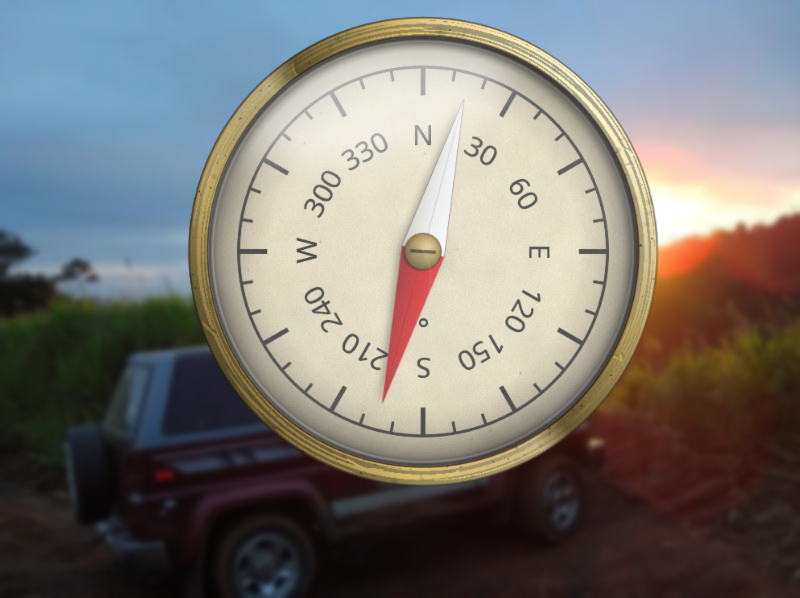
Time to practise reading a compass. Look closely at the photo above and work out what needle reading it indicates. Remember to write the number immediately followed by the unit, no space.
195°
